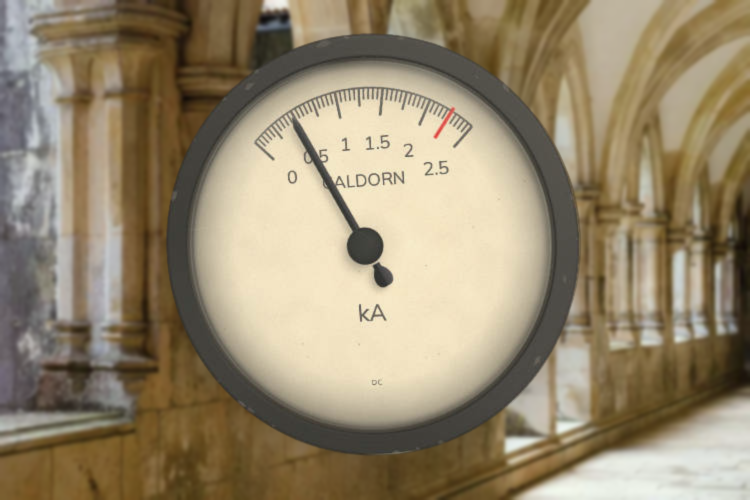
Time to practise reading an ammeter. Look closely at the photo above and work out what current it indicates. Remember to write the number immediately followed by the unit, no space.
0.5kA
